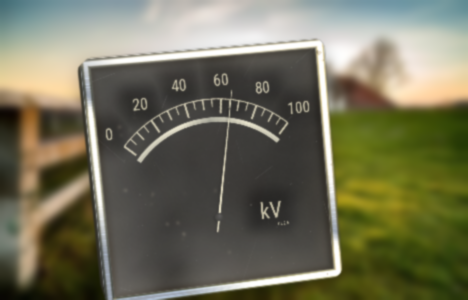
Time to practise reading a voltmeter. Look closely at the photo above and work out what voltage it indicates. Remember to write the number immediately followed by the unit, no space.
65kV
